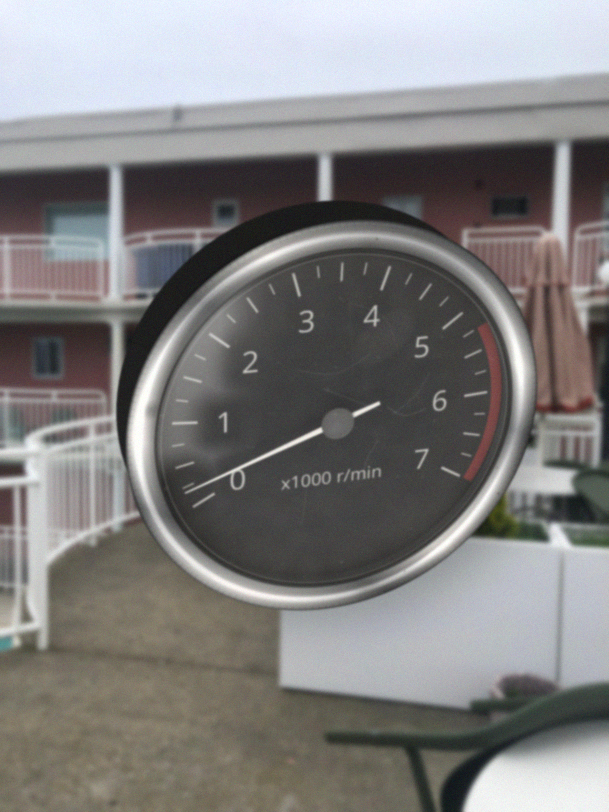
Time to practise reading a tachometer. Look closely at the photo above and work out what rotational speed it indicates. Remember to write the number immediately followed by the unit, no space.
250rpm
